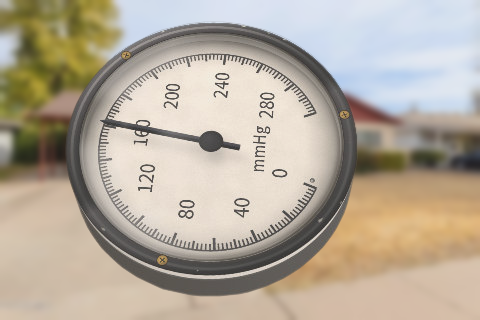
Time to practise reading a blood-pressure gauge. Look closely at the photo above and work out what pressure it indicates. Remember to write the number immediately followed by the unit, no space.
160mmHg
